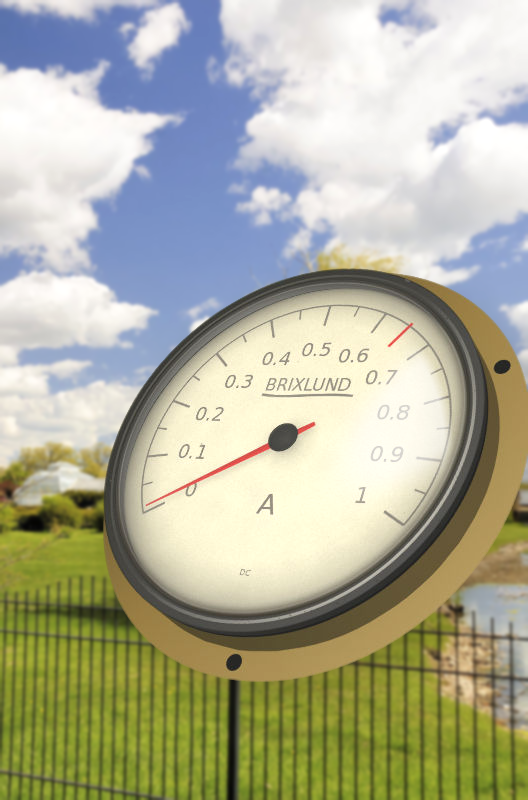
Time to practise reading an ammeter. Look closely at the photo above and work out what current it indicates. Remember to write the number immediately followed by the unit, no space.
0A
